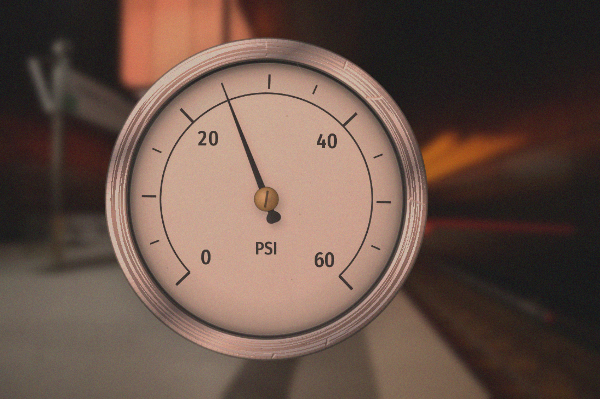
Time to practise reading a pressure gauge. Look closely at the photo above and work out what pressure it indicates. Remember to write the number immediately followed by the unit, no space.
25psi
